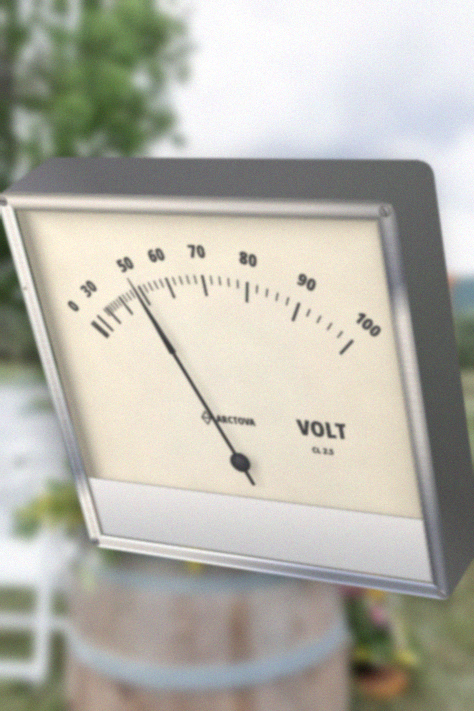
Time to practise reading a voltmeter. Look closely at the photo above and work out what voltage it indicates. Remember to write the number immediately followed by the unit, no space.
50V
